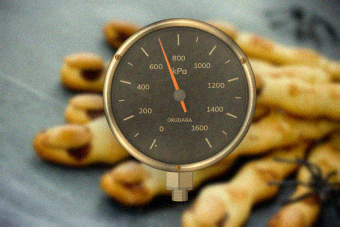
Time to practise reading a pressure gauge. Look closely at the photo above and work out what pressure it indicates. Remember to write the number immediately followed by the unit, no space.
700kPa
